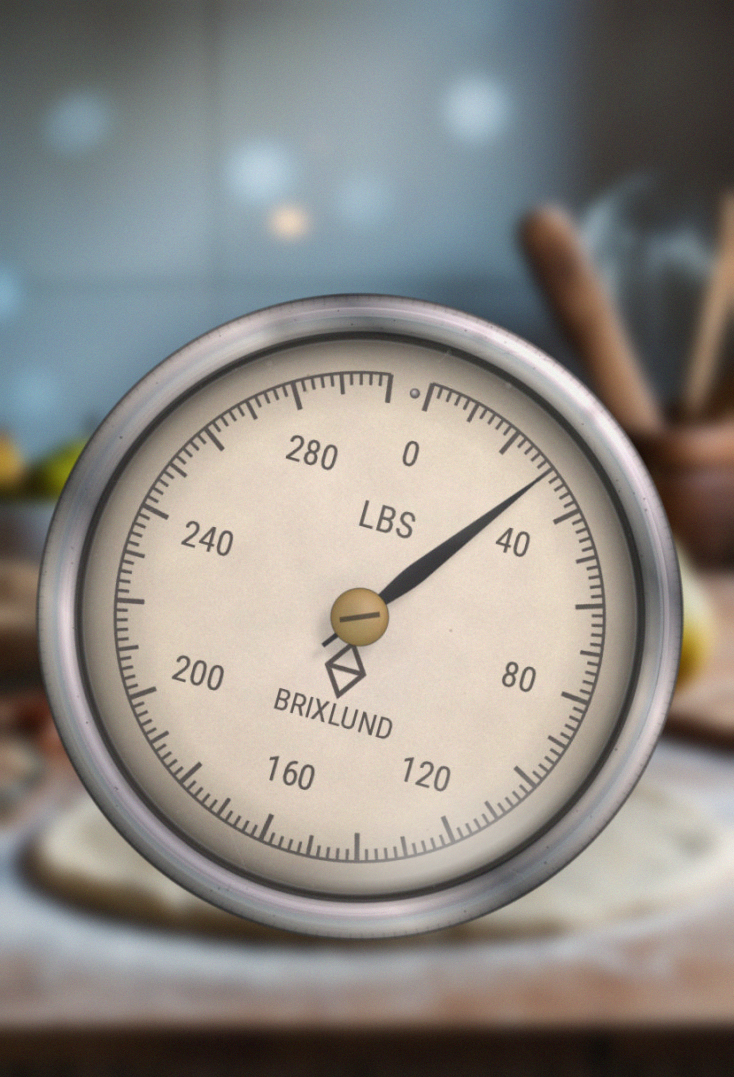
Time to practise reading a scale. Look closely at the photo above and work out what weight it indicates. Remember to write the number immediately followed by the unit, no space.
30lb
